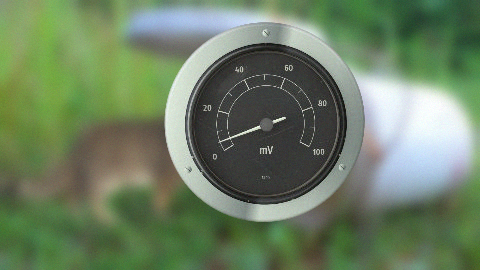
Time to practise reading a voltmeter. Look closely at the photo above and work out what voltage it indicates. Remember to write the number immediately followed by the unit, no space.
5mV
